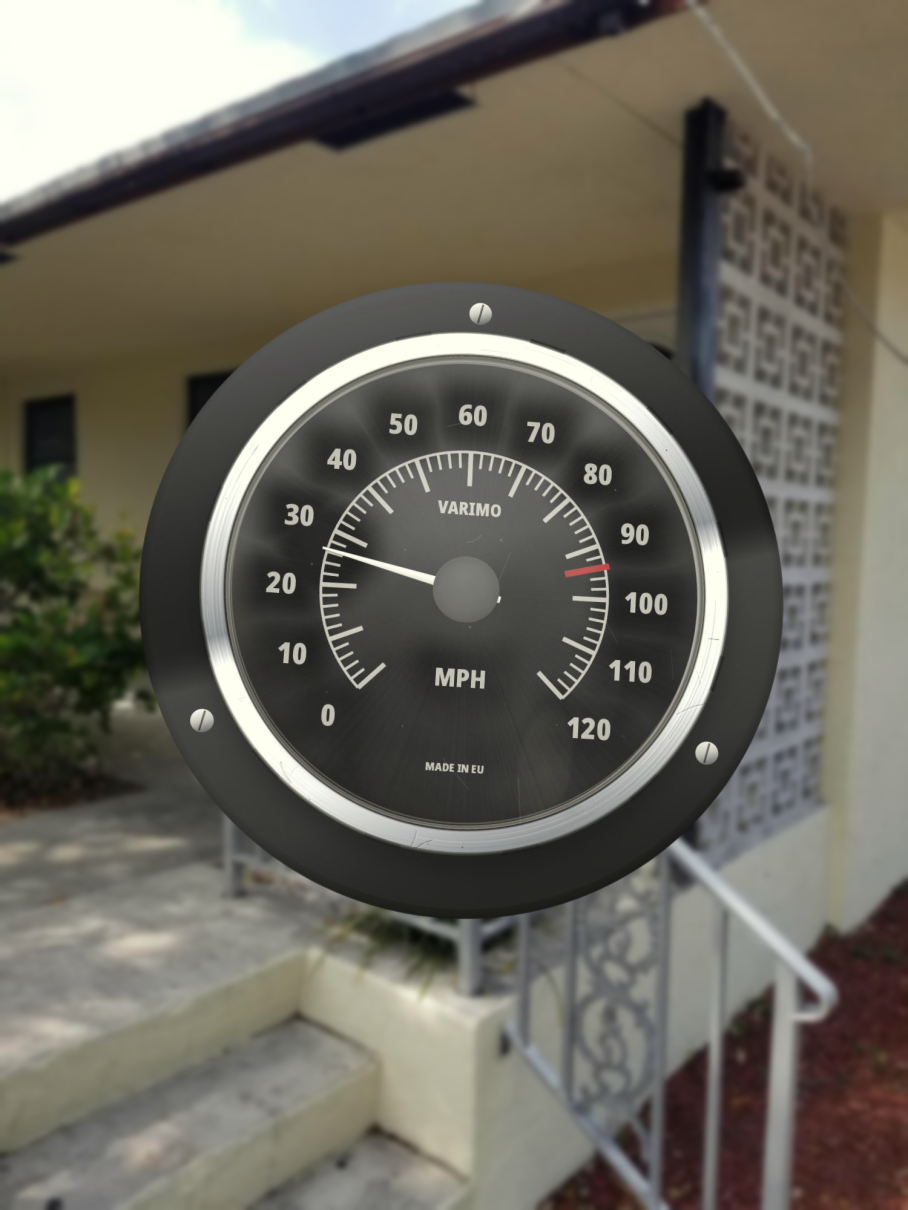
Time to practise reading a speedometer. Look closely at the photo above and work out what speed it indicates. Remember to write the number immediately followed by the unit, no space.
26mph
